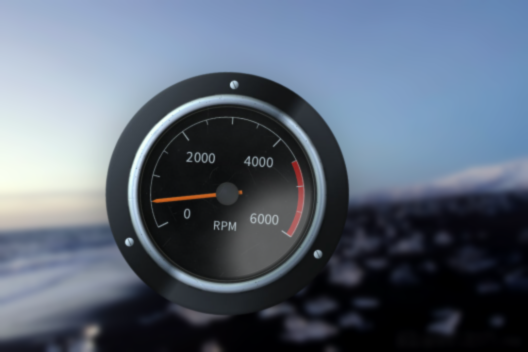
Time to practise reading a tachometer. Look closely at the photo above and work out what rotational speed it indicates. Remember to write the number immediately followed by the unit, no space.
500rpm
